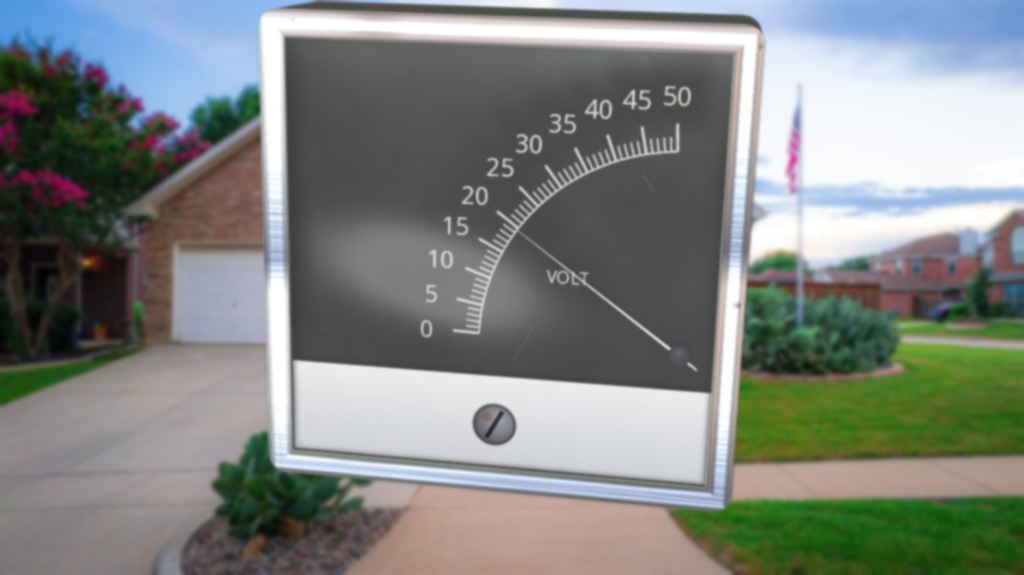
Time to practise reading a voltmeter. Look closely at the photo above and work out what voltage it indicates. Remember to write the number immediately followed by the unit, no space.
20V
